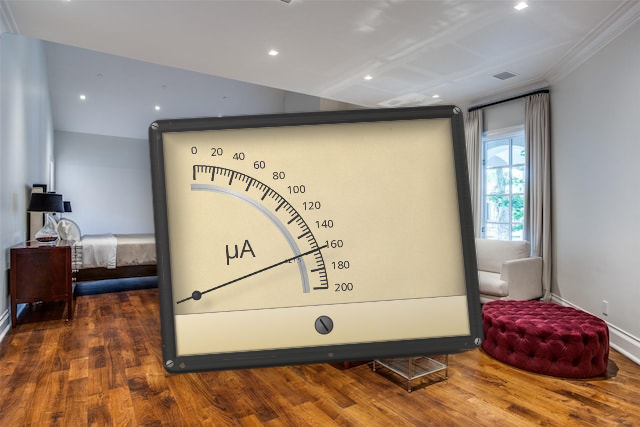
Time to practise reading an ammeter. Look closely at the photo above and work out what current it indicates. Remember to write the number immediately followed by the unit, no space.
160µA
